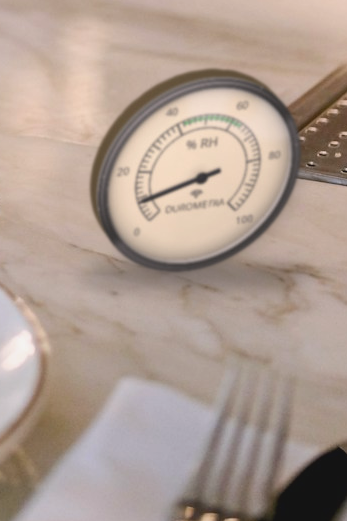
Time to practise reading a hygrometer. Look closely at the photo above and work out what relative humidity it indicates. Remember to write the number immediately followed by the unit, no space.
10%
